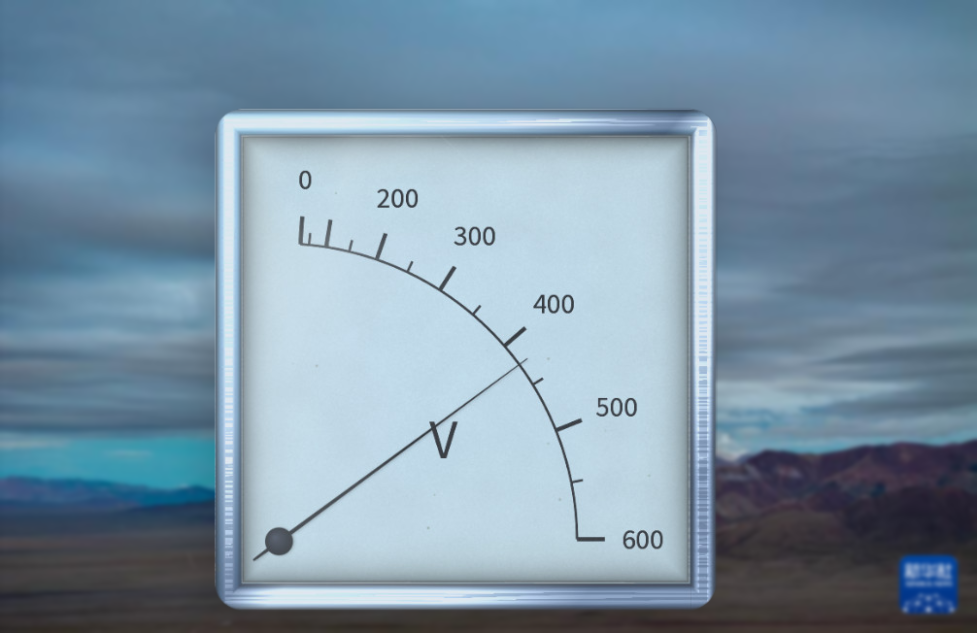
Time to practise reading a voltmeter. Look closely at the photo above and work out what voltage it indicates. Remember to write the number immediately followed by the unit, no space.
425V
